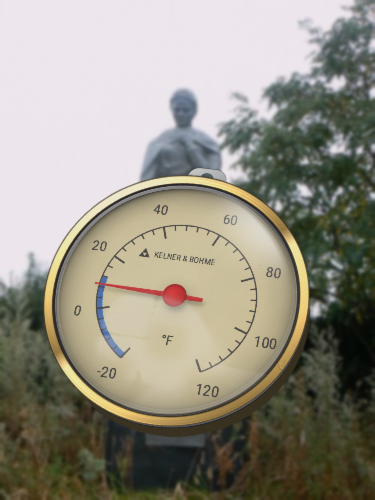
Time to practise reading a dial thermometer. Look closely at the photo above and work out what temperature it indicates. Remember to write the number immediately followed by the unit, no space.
8°F
